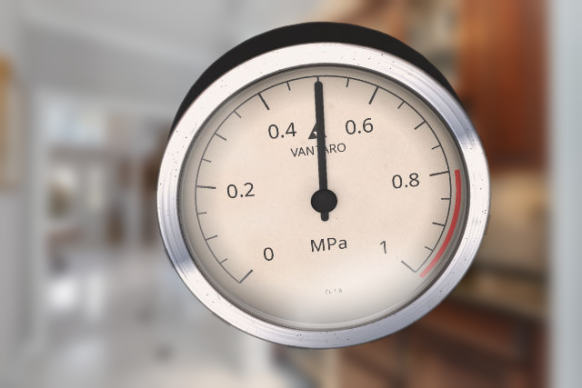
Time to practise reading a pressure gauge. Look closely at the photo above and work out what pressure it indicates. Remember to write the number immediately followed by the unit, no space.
0.5MPa
